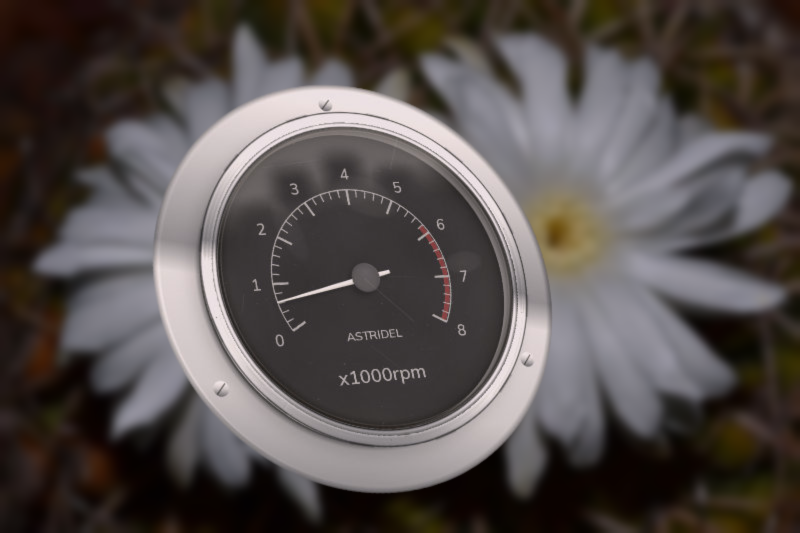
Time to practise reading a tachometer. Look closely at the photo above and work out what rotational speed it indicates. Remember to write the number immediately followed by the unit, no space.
600rpm
